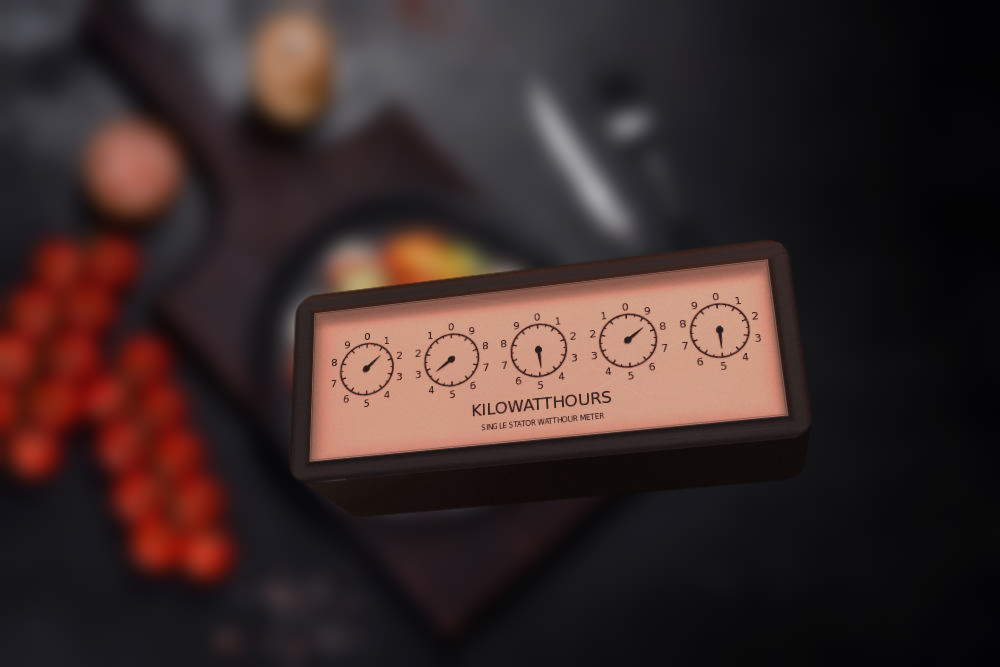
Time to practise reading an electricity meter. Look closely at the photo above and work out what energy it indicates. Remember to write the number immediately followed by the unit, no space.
13485kWh
